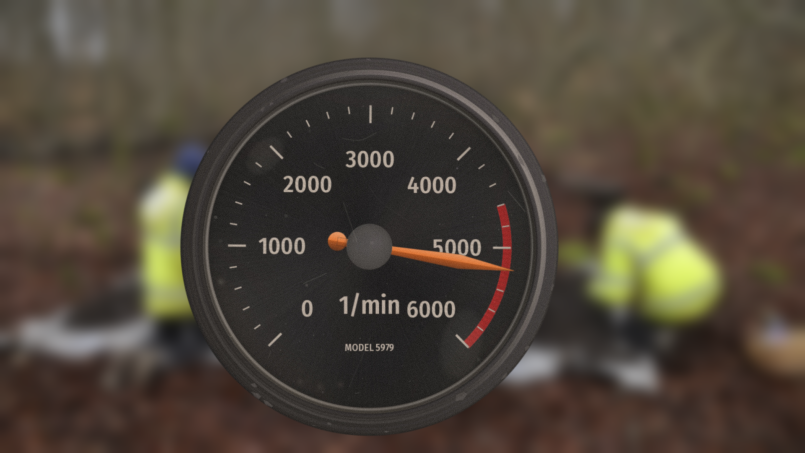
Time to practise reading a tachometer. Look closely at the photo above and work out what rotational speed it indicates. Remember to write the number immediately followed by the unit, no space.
5200rpm
